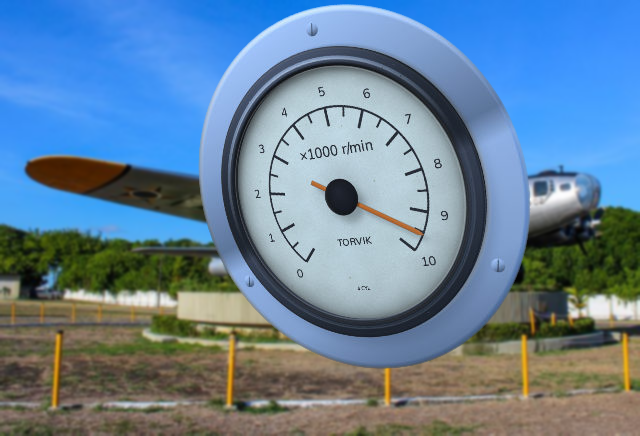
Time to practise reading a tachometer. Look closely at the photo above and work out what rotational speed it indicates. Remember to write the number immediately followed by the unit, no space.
9500rpm
